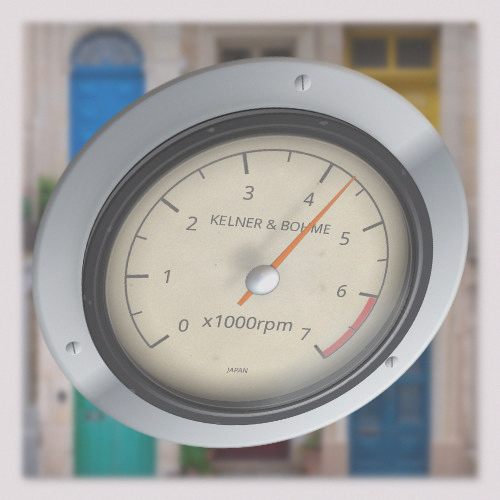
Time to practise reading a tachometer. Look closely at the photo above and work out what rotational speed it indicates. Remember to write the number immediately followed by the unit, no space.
4250rpm
